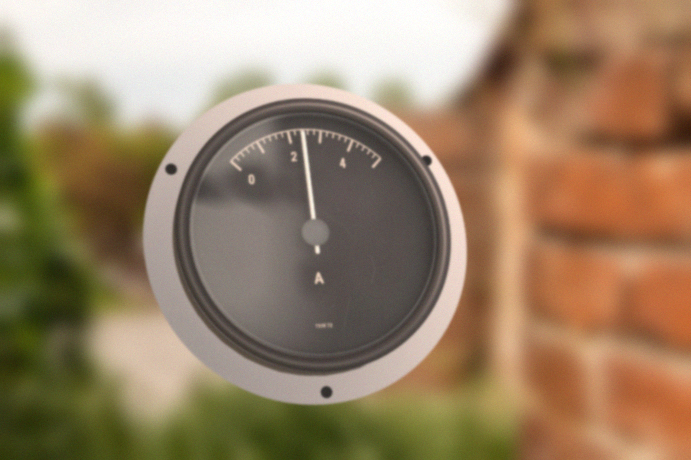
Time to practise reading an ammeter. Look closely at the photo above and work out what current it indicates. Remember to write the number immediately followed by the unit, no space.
2.4A
